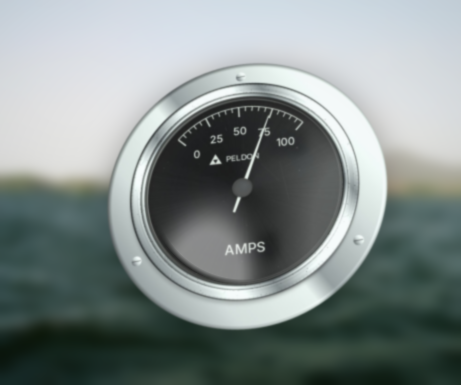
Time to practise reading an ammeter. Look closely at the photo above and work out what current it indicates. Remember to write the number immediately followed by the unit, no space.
75A
